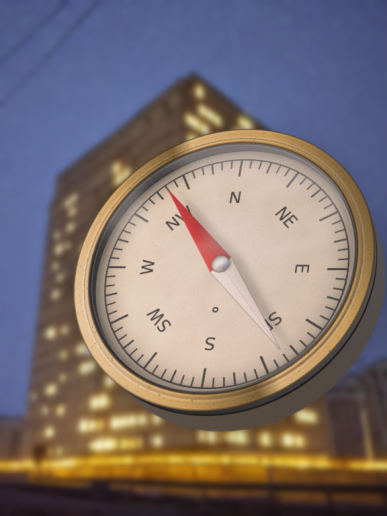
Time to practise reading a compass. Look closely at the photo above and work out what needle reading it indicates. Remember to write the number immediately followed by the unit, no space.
320°
